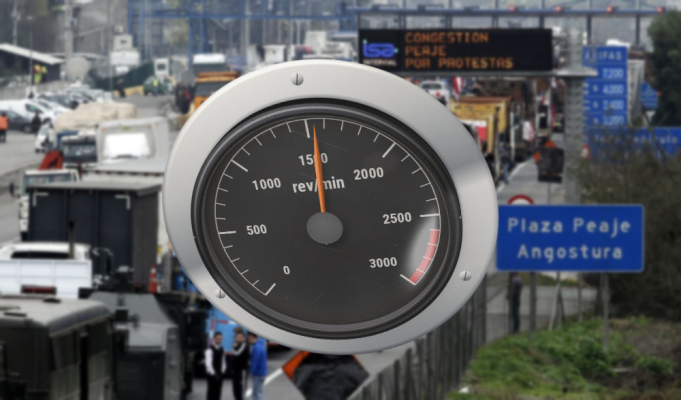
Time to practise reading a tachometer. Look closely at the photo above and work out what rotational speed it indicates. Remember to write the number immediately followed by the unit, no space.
1550rpm
